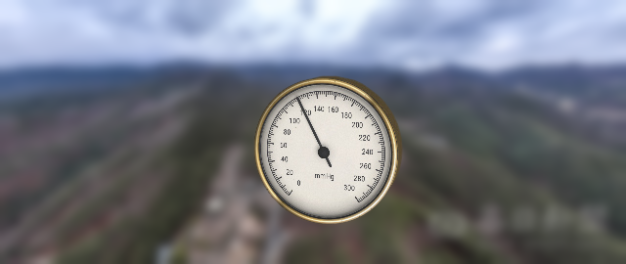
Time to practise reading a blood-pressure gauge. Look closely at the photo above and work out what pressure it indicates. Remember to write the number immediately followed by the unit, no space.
120mmHg
